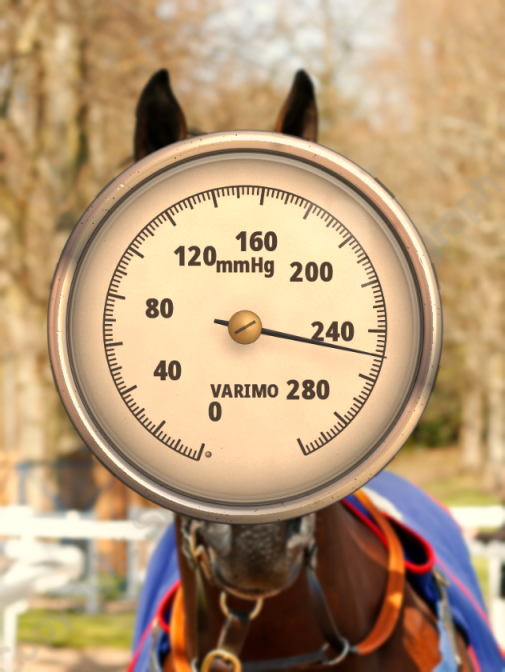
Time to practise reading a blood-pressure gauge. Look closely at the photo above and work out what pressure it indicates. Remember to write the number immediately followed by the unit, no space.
250mmHg
